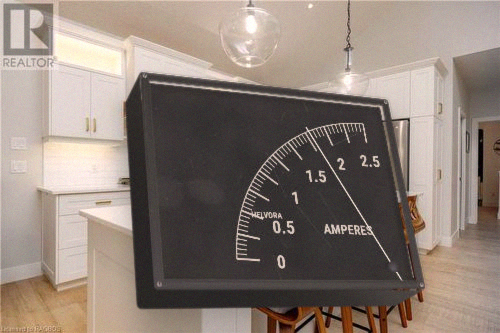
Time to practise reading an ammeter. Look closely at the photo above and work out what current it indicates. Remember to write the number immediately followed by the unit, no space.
1.75A
